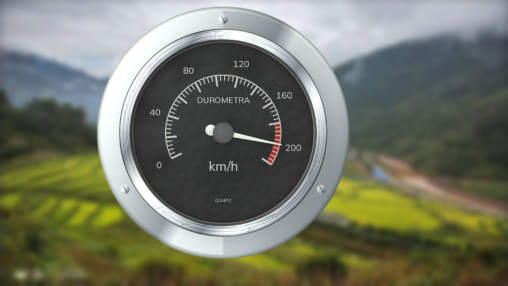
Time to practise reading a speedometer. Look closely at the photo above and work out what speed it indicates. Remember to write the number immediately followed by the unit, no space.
200km/h
